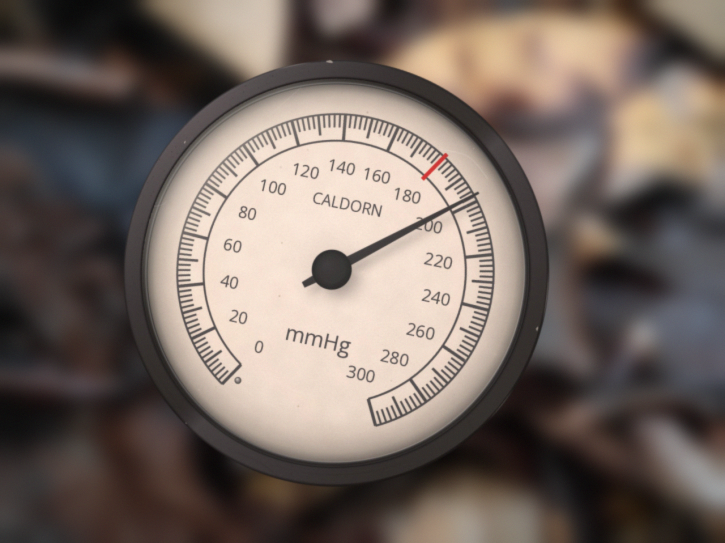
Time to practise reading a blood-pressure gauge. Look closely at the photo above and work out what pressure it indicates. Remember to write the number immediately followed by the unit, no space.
198mmHg
